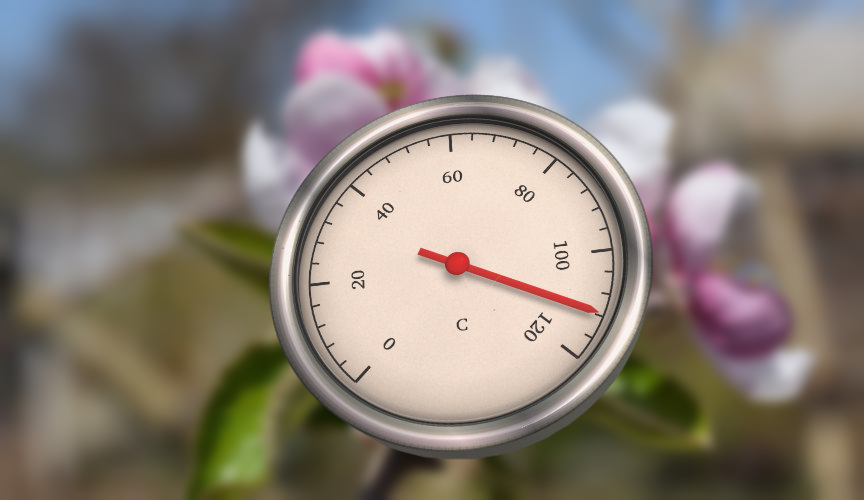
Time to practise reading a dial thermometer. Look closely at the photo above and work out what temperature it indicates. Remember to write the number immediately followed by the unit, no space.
112°C
